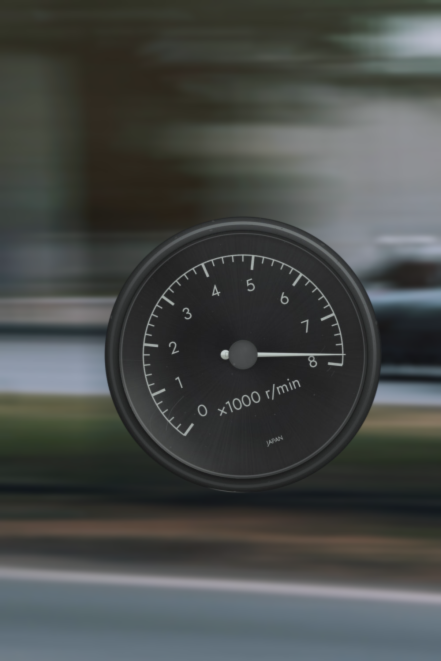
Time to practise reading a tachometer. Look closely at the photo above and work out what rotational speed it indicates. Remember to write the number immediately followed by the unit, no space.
7800rpm
